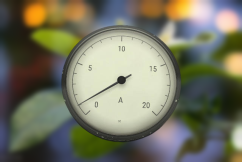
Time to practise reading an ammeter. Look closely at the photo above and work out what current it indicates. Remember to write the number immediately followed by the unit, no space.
1A
